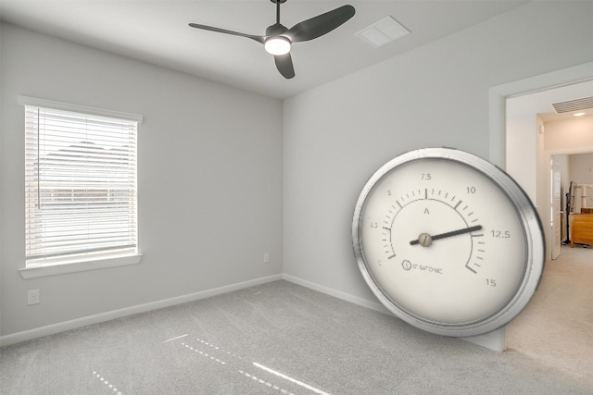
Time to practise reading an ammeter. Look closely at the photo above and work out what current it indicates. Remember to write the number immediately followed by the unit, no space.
12A
